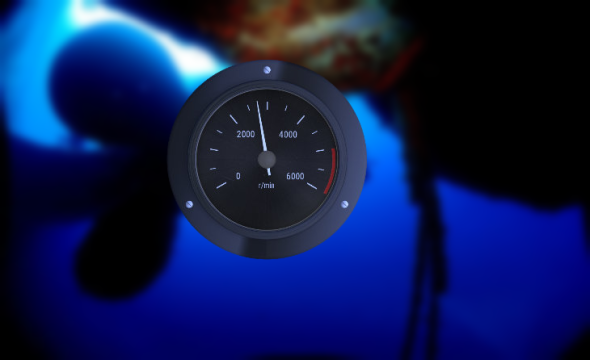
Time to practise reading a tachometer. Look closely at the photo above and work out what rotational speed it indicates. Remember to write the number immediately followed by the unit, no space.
2750rpm
